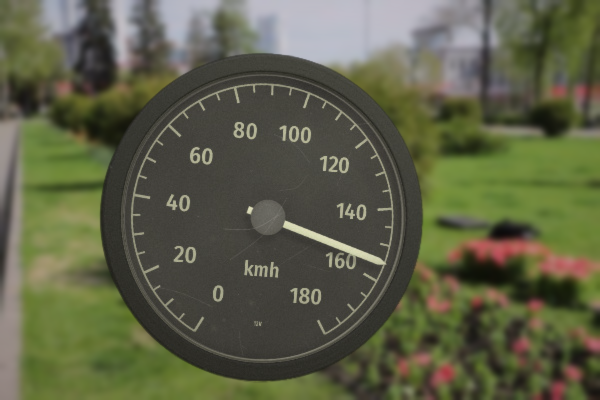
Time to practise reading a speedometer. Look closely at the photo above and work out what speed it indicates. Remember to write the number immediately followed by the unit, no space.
155km/h
